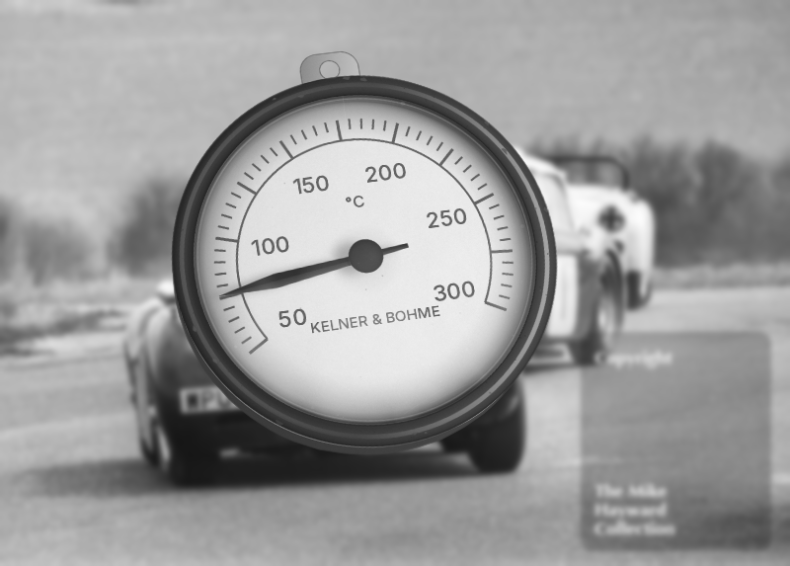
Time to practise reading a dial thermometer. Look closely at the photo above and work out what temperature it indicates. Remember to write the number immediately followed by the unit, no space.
75°C
